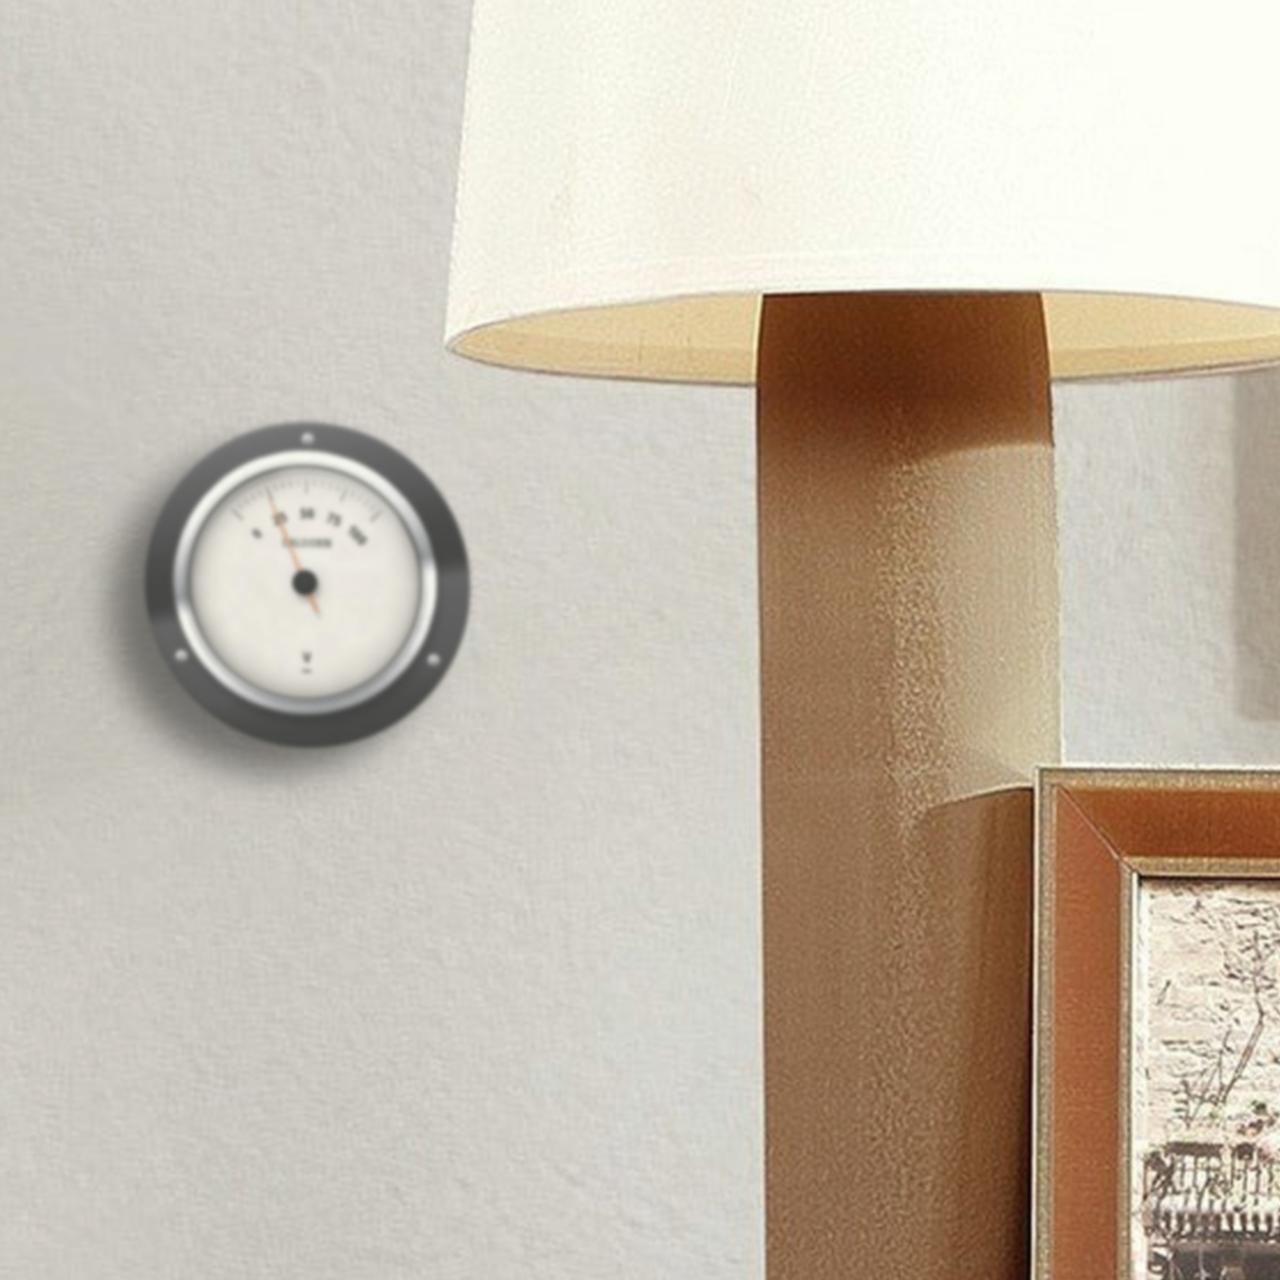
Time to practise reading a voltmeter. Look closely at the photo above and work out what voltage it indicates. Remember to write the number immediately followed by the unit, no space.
25V
